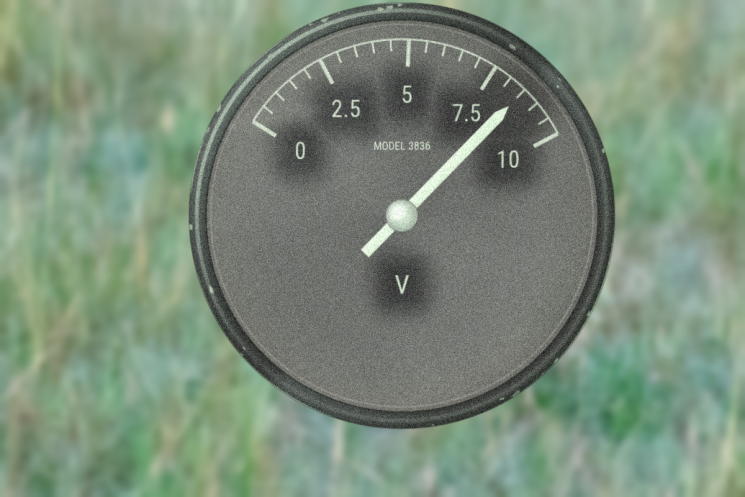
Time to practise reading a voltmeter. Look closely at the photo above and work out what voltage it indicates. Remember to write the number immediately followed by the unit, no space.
8.5V
